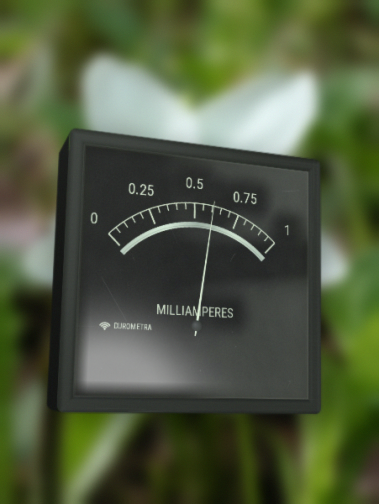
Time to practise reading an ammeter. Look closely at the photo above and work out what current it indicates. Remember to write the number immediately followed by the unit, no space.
0.6mA
